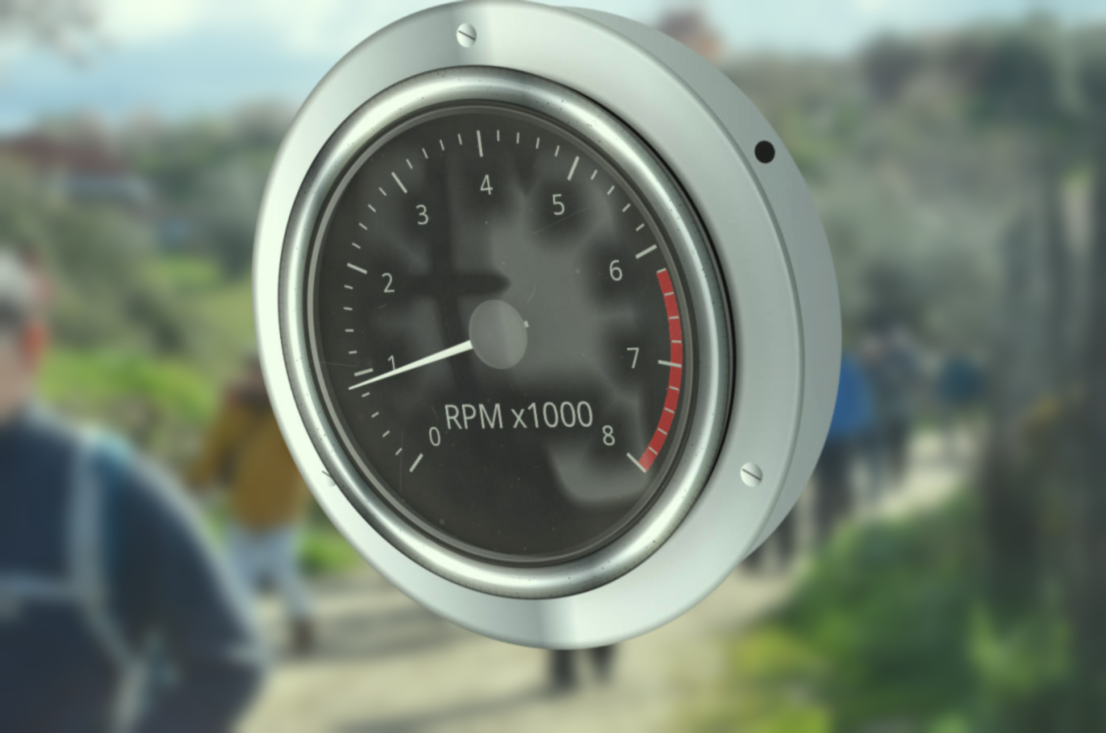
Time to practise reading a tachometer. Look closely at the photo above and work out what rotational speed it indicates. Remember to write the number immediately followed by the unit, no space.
900rpm
